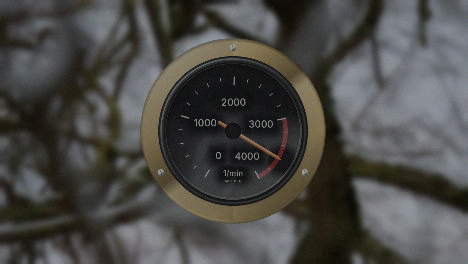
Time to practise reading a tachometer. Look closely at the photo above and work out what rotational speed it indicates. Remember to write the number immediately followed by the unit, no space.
3600rpm
